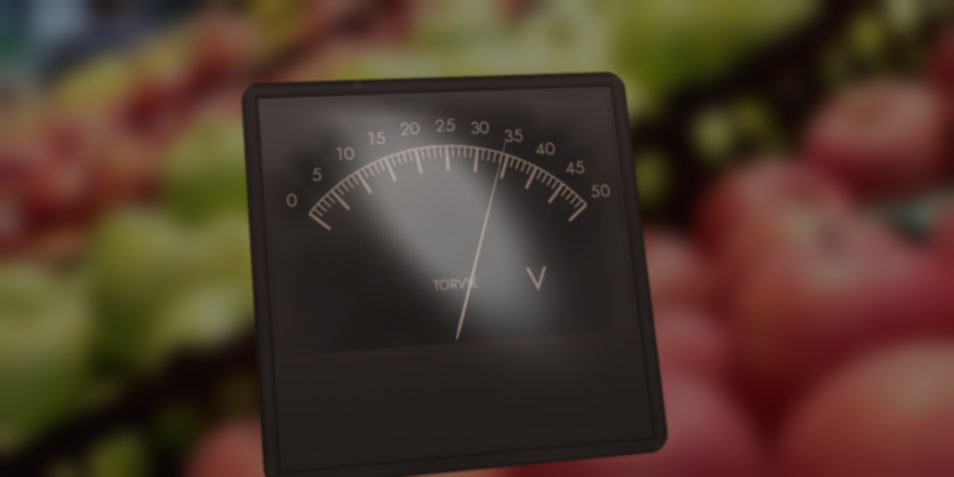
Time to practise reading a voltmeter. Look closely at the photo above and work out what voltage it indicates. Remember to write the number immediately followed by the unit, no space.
34V
